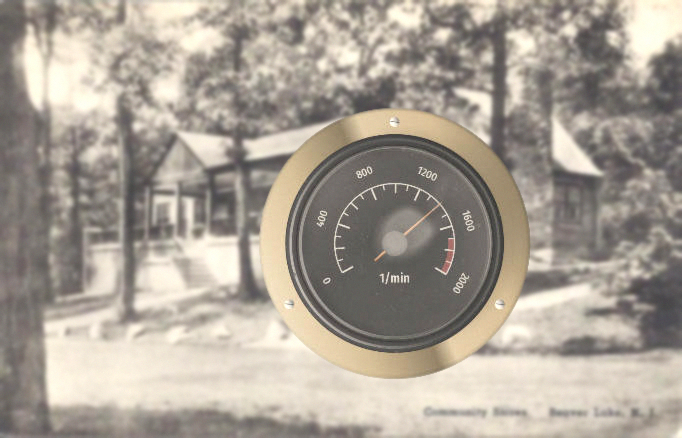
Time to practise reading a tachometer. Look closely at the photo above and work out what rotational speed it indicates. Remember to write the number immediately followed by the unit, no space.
1400rpm
